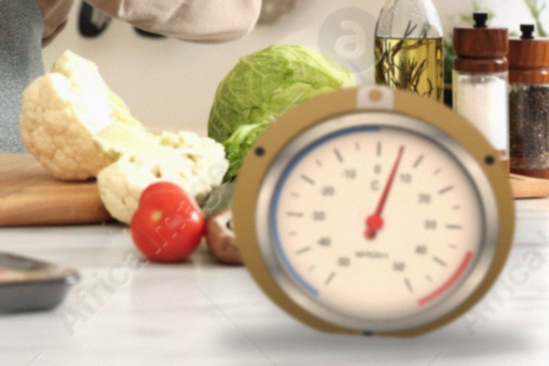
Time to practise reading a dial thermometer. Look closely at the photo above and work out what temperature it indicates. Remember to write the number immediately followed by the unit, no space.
5°C
